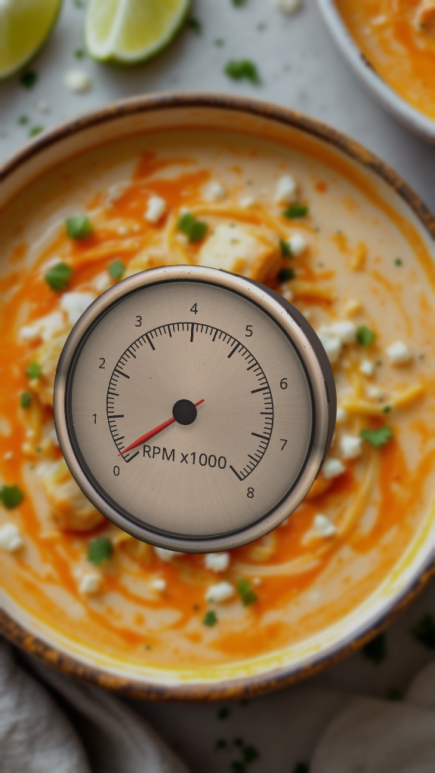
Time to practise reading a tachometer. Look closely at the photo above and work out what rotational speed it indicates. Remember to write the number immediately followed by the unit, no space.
200rpm
